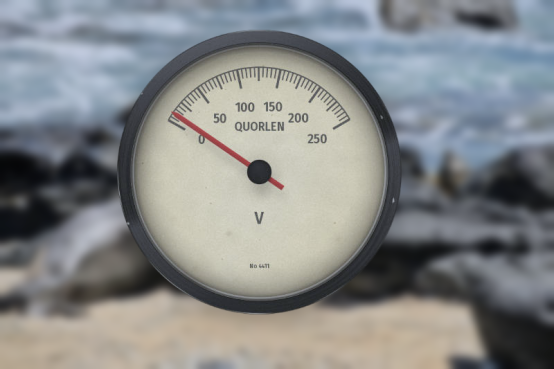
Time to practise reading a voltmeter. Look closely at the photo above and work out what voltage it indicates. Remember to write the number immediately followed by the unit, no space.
10V
